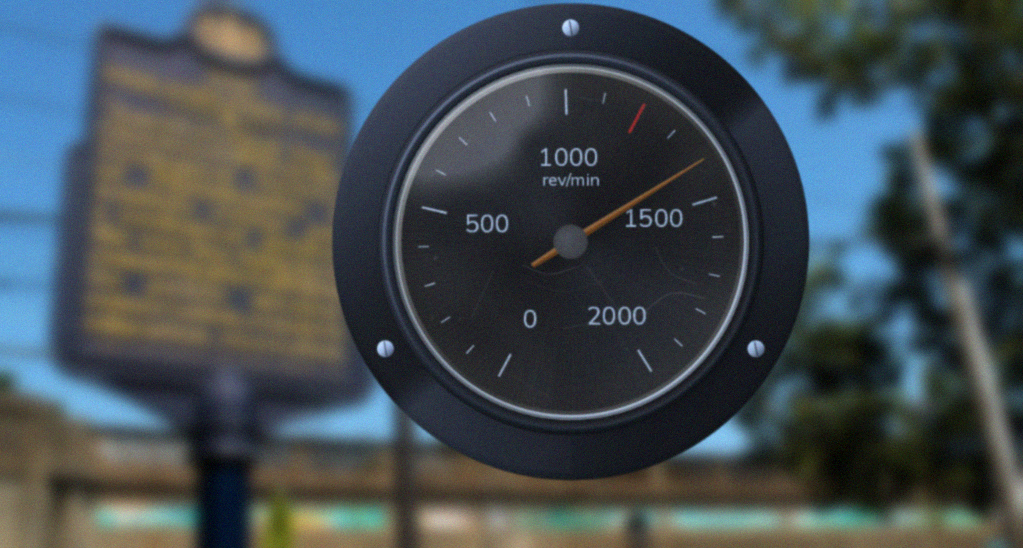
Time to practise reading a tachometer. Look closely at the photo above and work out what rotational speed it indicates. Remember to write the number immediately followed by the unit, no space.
1400rpm
